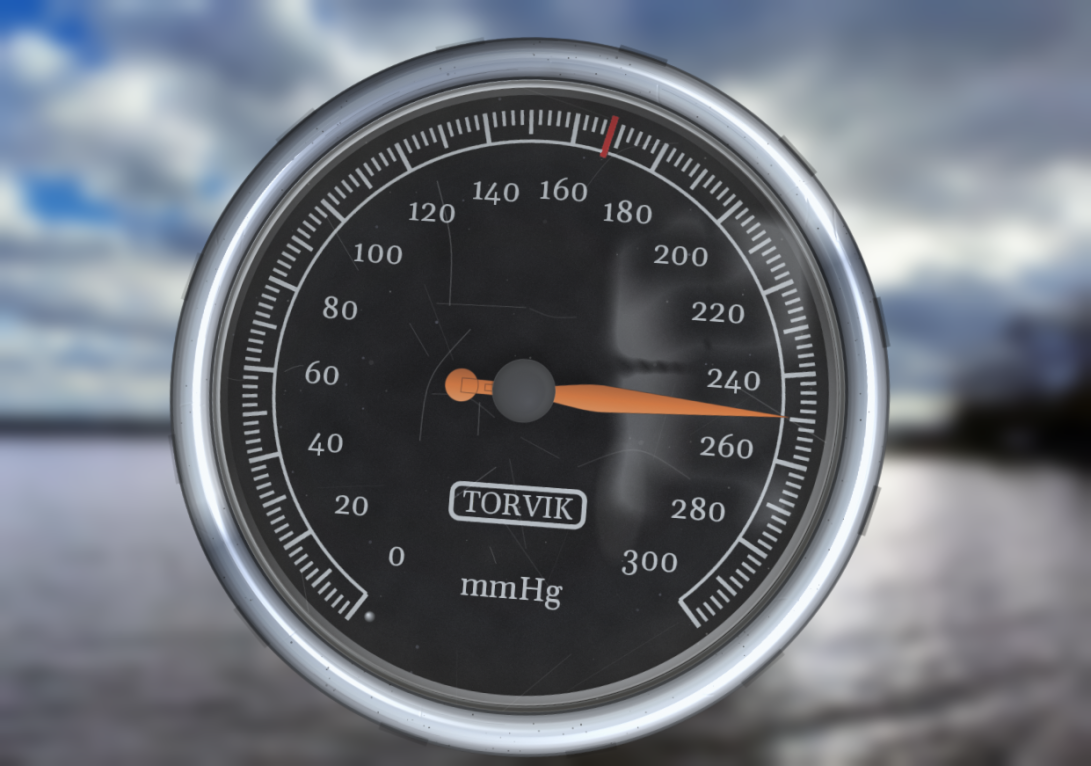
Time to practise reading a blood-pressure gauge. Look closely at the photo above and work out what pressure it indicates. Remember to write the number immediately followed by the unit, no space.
250mmHg
